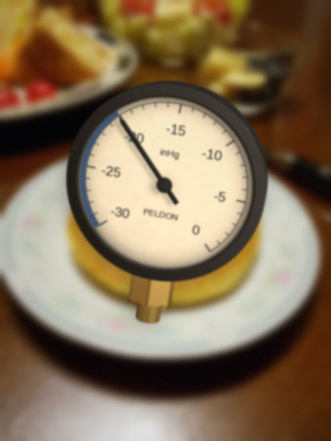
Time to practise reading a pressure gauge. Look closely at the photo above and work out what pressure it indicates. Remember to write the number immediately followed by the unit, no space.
-20inHg
